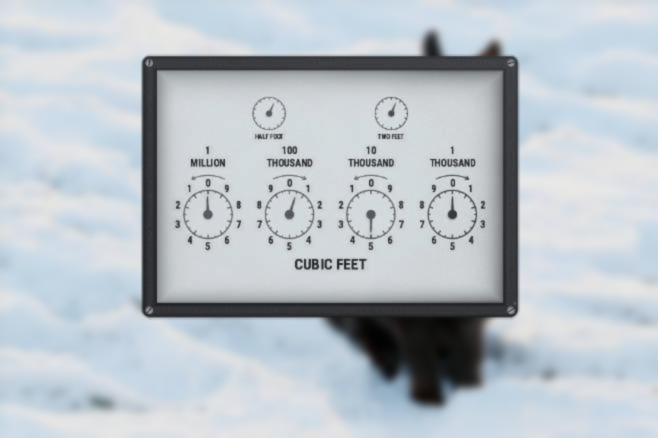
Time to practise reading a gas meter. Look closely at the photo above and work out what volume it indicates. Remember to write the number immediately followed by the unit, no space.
5000ft³
